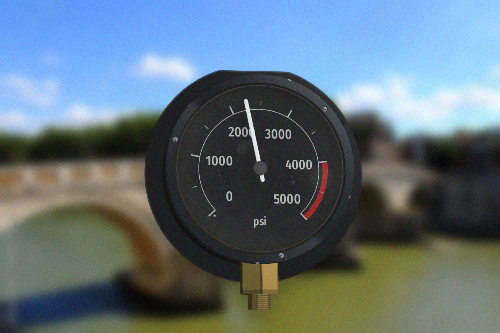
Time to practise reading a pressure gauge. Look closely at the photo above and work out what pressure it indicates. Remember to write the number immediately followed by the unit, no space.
2250psi
